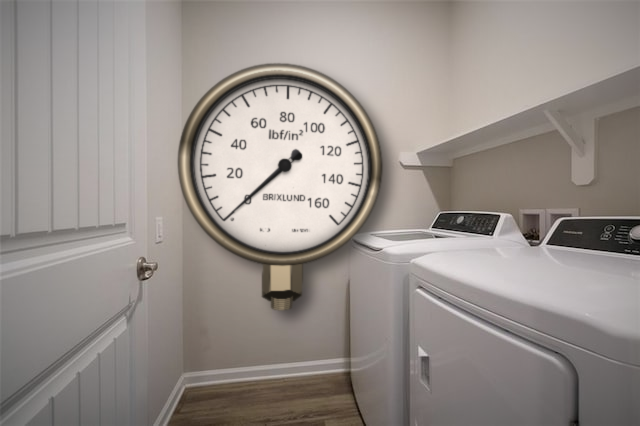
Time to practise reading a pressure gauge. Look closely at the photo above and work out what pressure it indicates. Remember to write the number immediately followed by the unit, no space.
0psi
